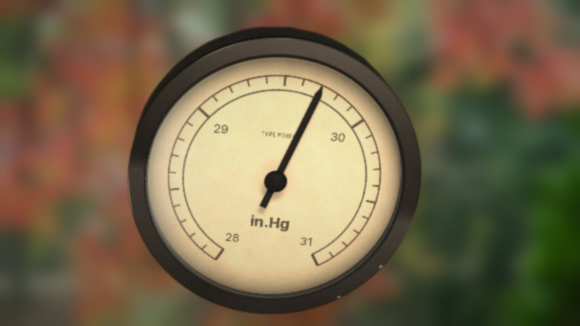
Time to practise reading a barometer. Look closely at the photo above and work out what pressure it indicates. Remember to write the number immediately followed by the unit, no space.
29.7inHg
